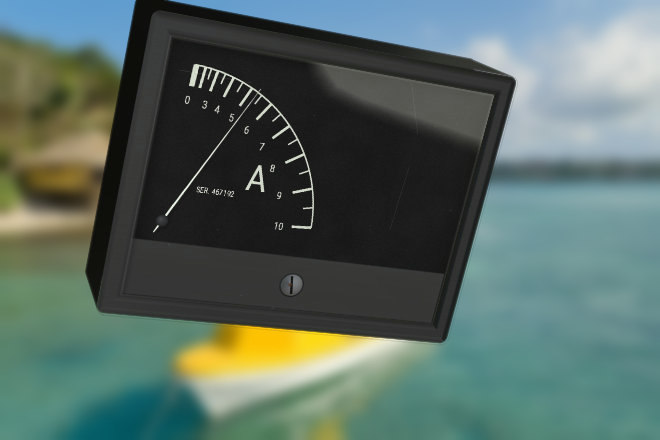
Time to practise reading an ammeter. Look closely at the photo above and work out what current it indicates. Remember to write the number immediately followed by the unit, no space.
5.25A
